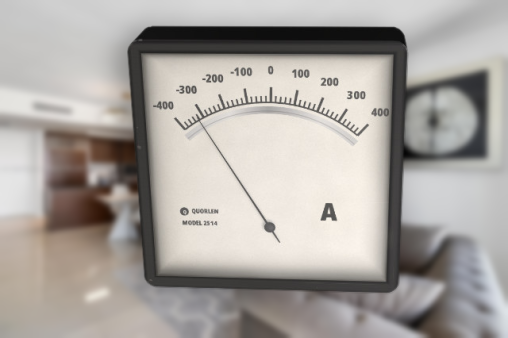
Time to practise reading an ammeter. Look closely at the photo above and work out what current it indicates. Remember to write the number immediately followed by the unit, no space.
-320A
